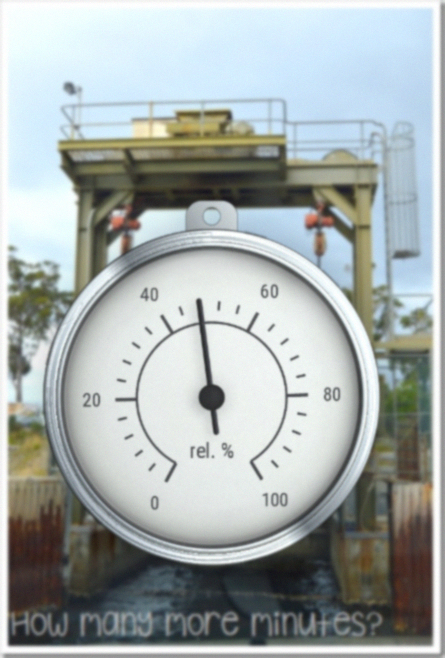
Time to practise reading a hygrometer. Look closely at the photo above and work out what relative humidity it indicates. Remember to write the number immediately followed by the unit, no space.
48%
